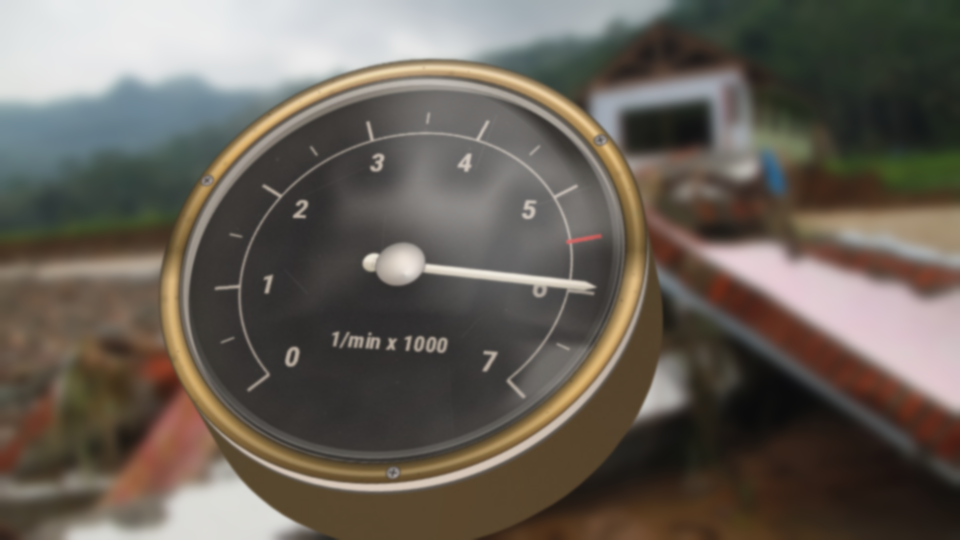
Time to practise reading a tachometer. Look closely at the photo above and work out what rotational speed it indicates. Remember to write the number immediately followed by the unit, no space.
6000rpm
